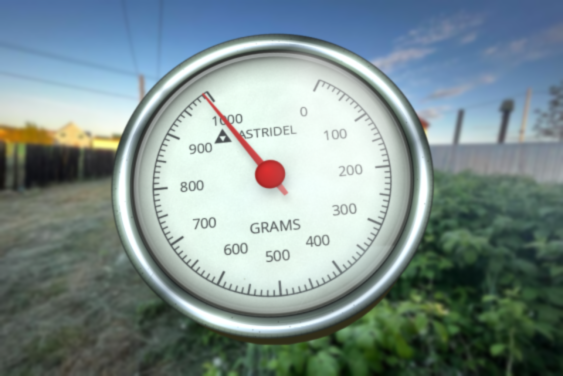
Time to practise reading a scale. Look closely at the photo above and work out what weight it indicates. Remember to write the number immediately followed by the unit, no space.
990g
